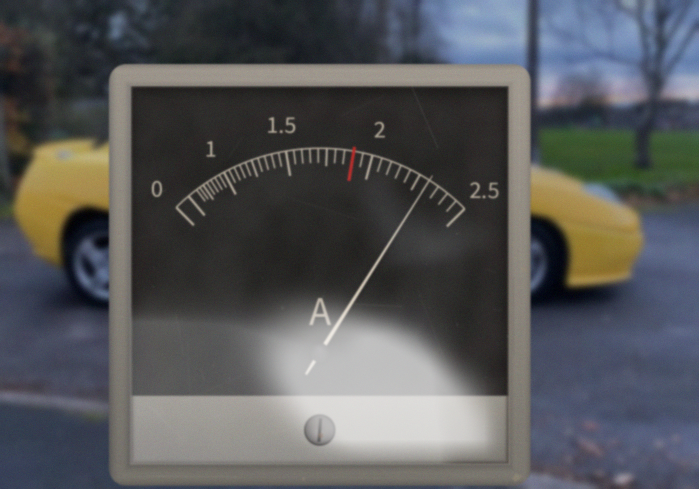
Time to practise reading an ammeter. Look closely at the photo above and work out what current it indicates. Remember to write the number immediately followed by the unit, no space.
2.3A
